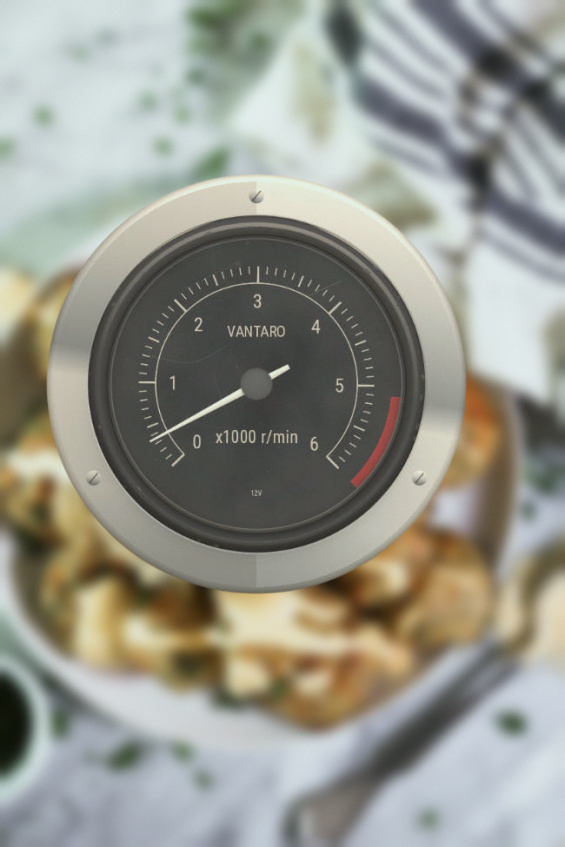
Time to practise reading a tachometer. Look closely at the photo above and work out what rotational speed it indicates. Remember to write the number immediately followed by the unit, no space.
350rpm
